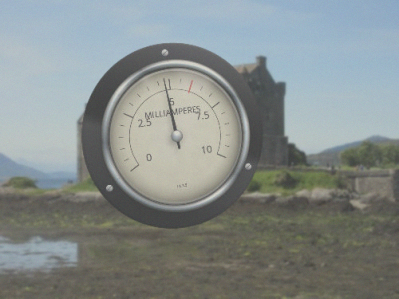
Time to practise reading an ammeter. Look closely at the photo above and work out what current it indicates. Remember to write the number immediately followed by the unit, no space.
4.75mA
